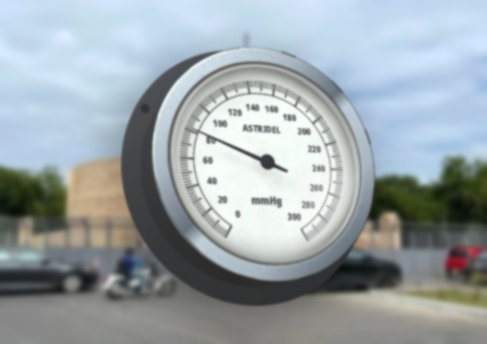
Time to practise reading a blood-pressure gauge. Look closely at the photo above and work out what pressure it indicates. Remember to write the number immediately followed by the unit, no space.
80mmHg
